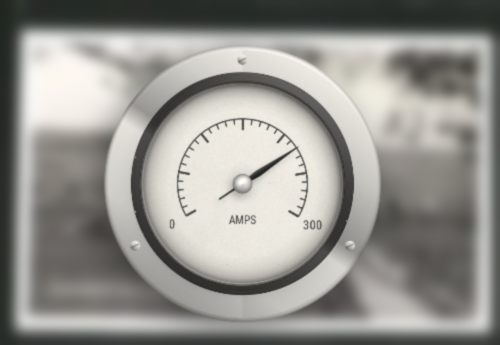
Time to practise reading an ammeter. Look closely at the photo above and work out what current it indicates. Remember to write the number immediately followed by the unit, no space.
220A
